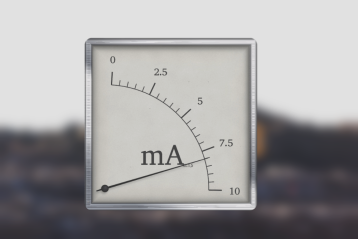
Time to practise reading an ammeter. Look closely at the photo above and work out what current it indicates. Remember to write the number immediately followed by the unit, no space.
8mA
